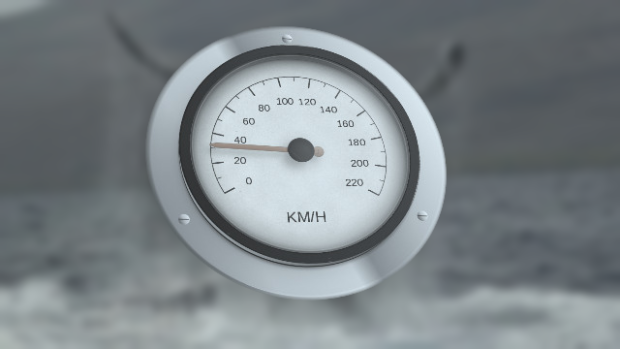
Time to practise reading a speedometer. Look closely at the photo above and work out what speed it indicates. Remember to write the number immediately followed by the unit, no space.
30km/h
